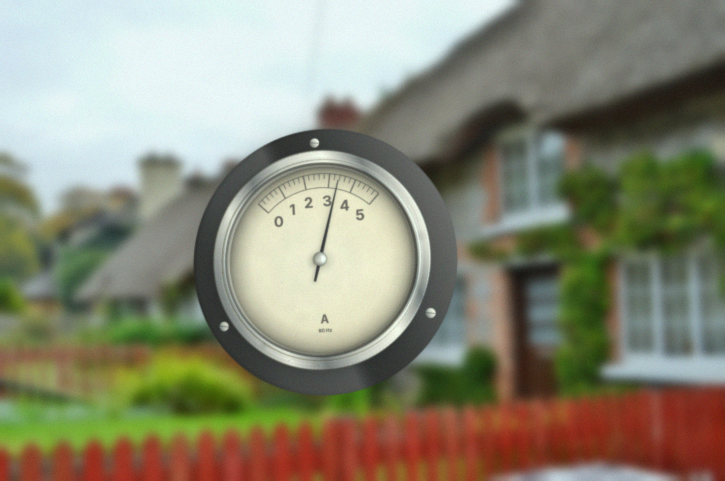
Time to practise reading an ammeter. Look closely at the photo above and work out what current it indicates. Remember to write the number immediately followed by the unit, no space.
3.4A
